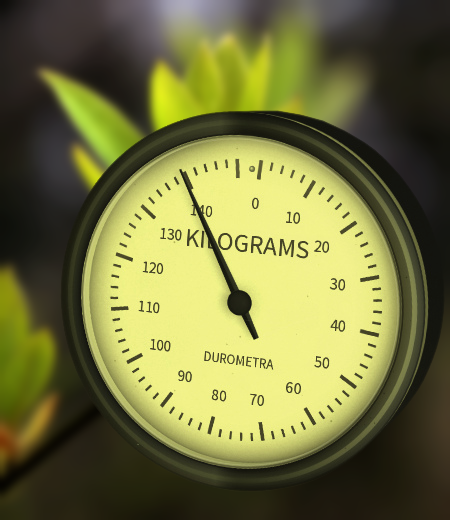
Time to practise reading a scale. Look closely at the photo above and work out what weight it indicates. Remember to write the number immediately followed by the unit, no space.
140kg
